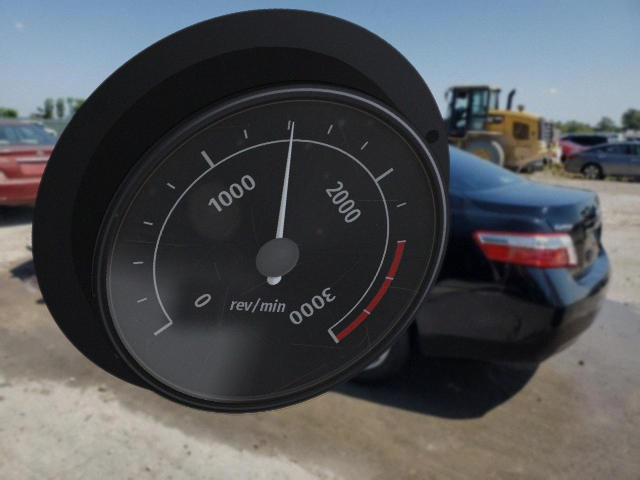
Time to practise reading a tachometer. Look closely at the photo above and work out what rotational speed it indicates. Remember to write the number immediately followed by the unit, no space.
1400rpm
